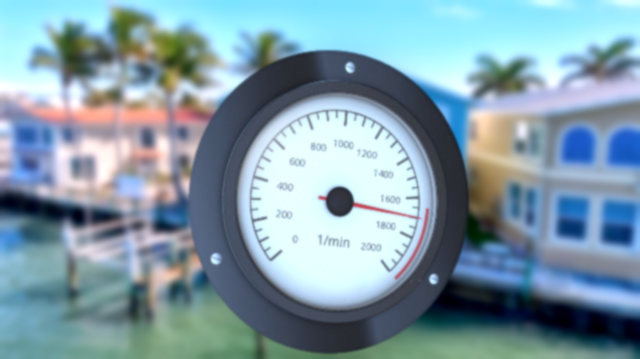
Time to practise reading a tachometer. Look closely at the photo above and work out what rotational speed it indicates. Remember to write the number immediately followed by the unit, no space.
1700rpm
